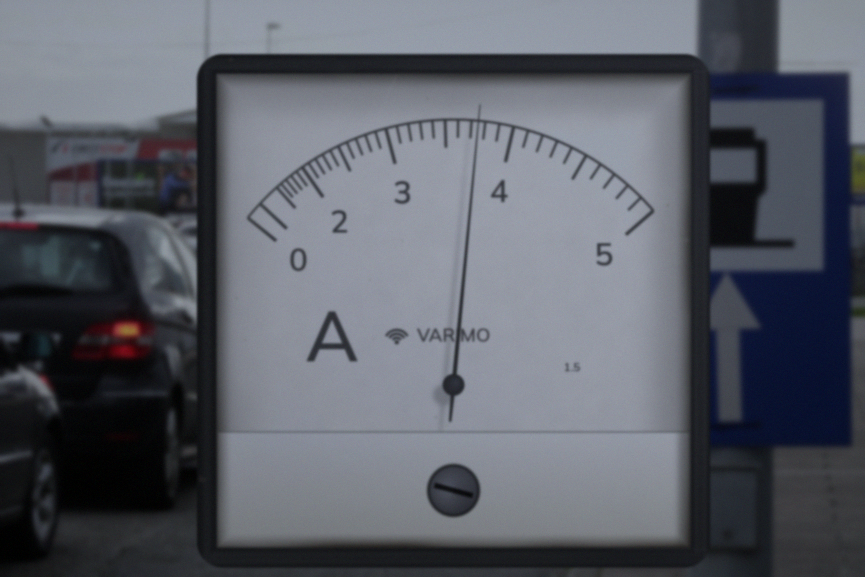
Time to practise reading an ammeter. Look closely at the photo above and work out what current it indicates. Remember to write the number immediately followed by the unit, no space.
3.75A
